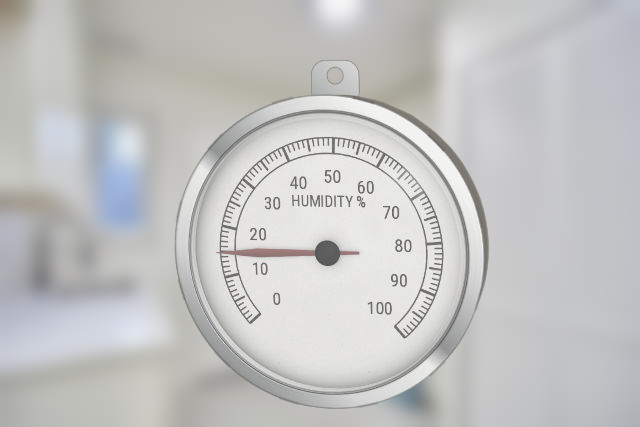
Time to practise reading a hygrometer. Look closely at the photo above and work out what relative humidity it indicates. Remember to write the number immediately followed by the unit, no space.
15%
